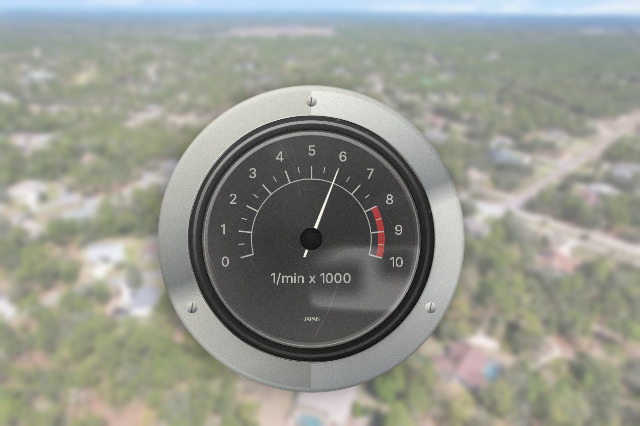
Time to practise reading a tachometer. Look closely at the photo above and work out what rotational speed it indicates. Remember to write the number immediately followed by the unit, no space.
6000rpm
